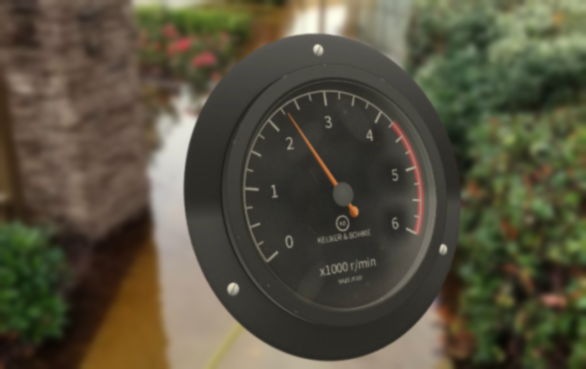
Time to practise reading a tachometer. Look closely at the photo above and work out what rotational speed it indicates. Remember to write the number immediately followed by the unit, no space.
2250rpm
